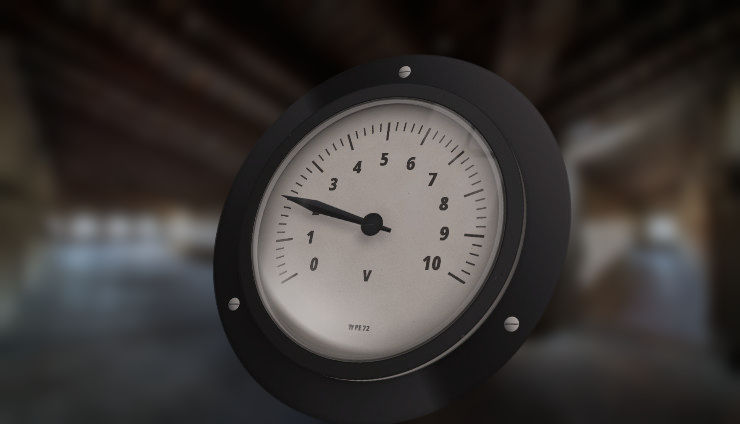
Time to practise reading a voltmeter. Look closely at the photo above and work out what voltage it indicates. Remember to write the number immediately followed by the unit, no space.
2V
